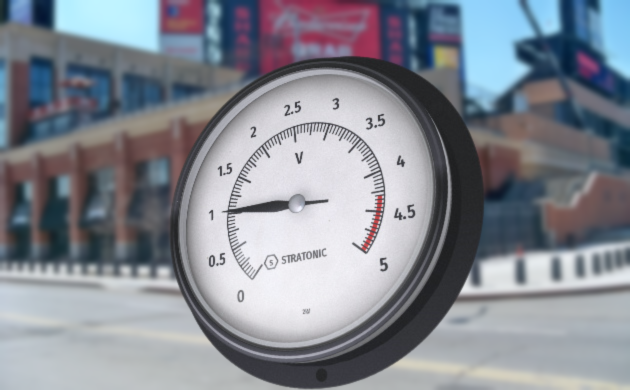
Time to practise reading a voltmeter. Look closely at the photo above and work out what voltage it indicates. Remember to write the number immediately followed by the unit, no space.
1V
